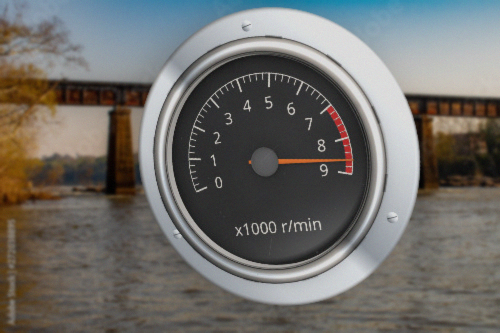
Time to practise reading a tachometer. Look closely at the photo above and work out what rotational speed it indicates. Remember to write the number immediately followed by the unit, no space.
8600rpm
